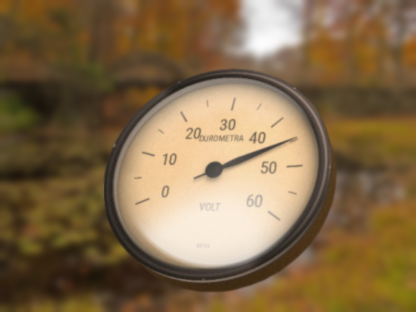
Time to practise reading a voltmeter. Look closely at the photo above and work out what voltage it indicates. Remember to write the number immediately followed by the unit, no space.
45V
